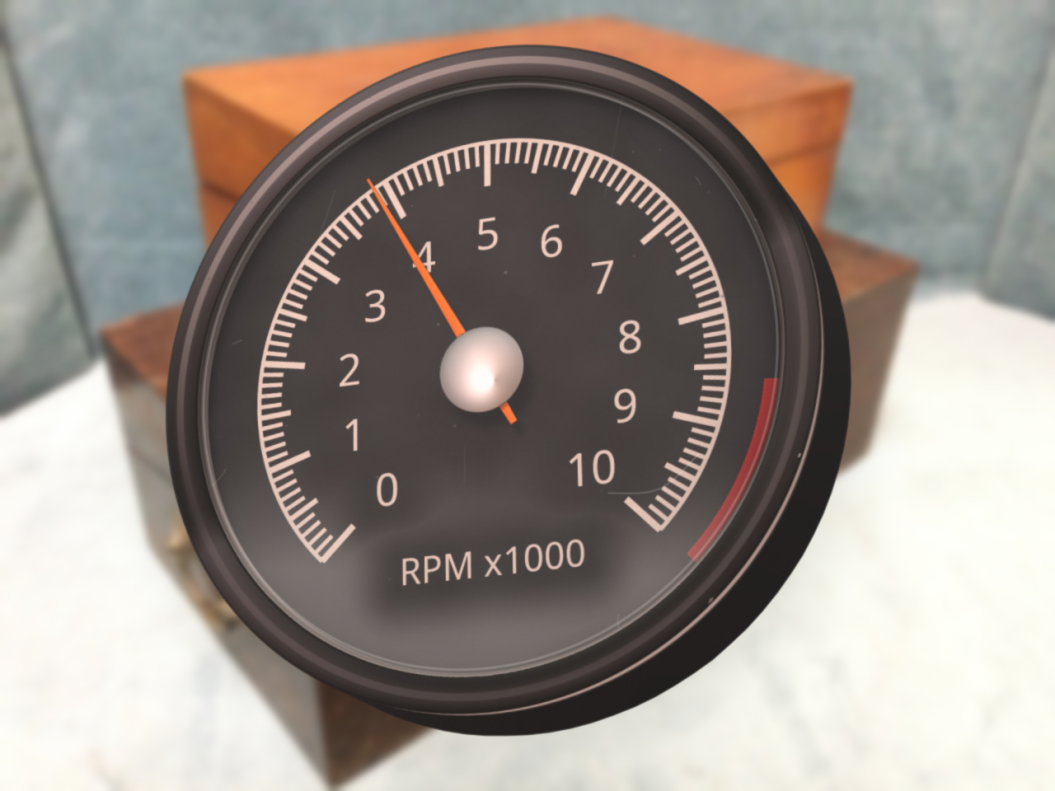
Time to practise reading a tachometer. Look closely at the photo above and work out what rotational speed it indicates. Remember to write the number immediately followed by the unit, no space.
3900rpm
